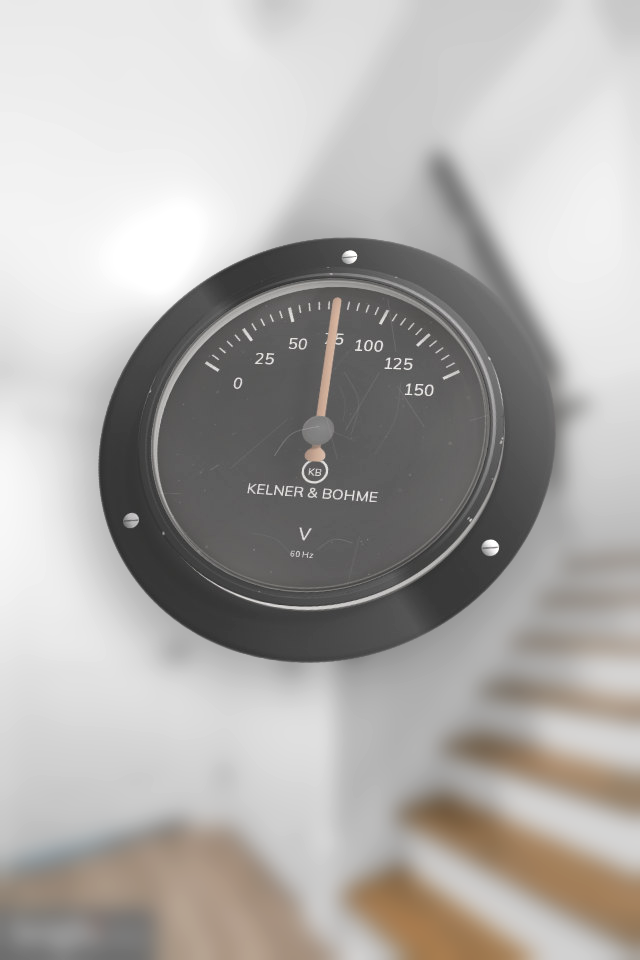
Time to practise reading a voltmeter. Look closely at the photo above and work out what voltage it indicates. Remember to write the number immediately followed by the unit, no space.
75V
